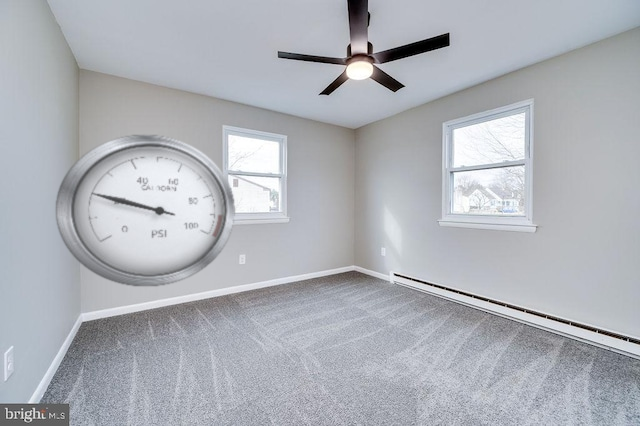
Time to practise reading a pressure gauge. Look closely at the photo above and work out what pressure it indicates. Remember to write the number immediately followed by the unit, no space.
20psi
